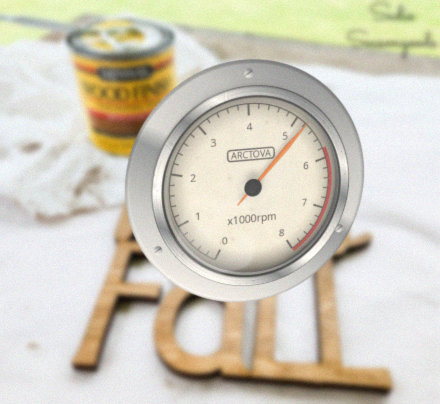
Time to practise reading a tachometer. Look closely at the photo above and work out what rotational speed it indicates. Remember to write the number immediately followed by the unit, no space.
5200rpm
